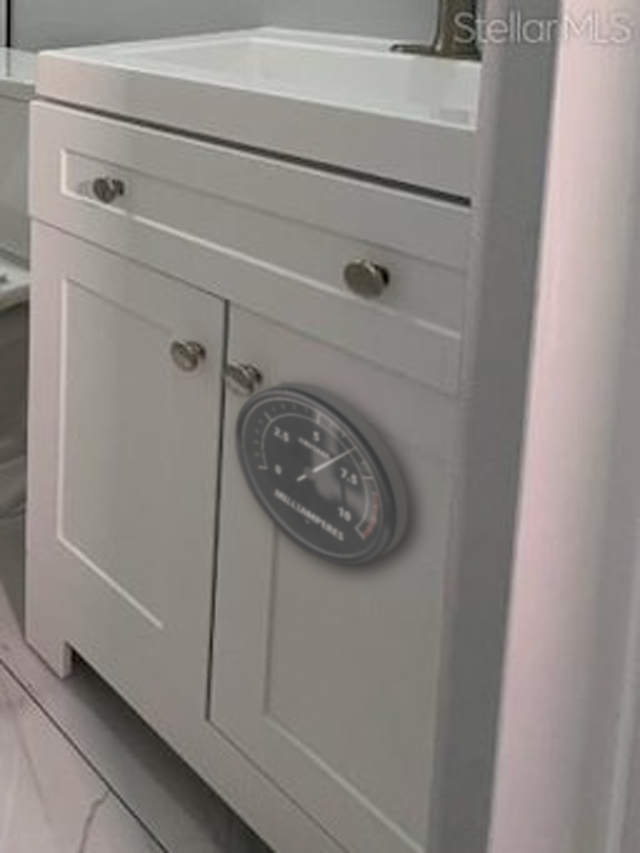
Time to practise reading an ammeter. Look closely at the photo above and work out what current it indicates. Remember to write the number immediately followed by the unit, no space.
6.5mA
